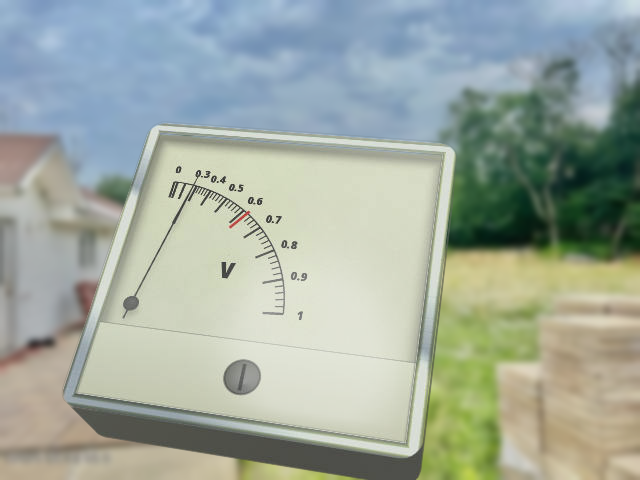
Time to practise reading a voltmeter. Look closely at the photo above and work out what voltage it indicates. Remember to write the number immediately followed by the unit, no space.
0.3V
